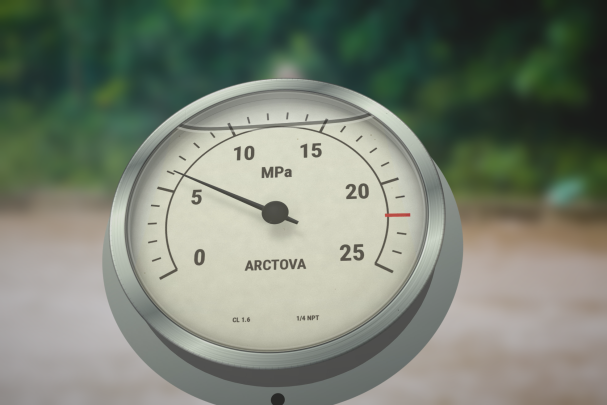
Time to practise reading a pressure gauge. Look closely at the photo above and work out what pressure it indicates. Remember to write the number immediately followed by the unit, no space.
6MPa
